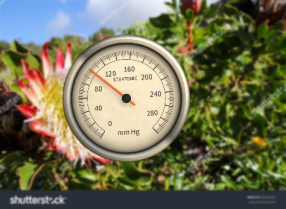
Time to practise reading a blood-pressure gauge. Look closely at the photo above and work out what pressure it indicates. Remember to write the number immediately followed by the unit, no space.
100mmHg
